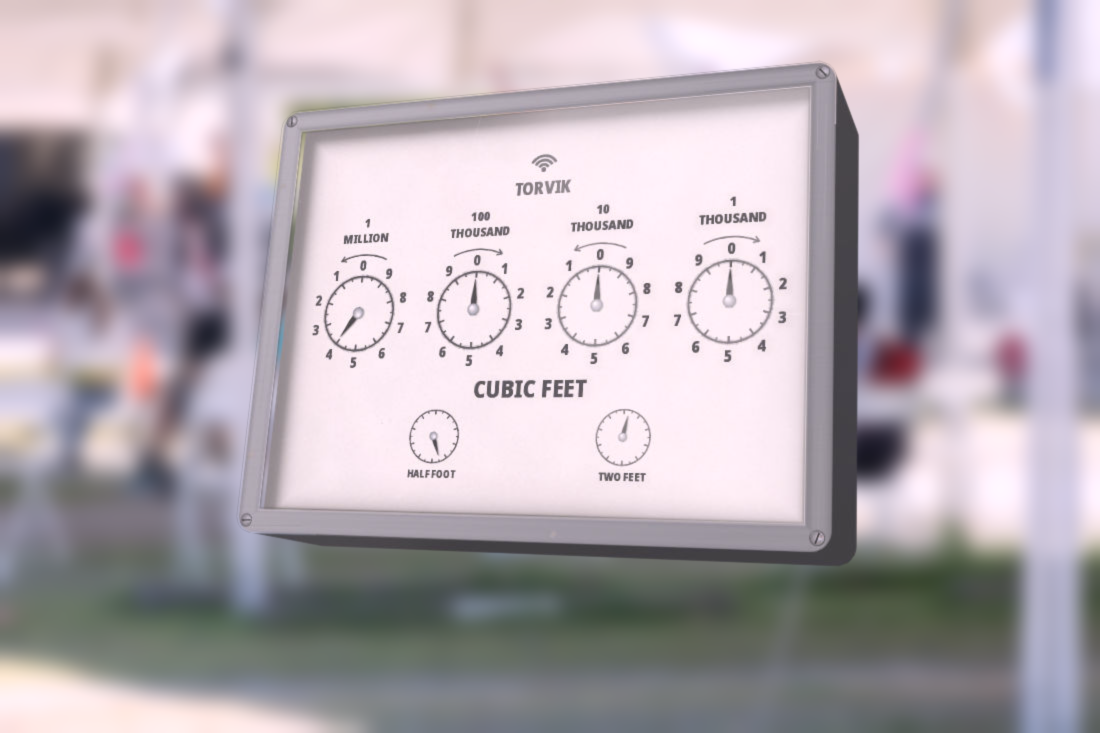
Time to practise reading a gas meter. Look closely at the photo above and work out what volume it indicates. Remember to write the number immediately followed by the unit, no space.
400000ft³
